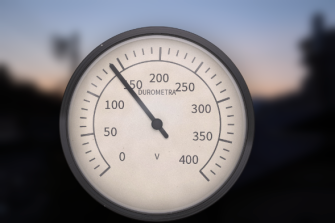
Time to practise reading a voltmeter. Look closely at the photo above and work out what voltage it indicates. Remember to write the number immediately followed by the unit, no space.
140V
